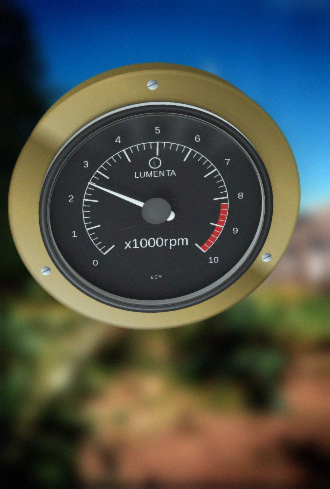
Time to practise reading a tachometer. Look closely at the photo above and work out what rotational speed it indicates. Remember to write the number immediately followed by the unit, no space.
2600rpm
